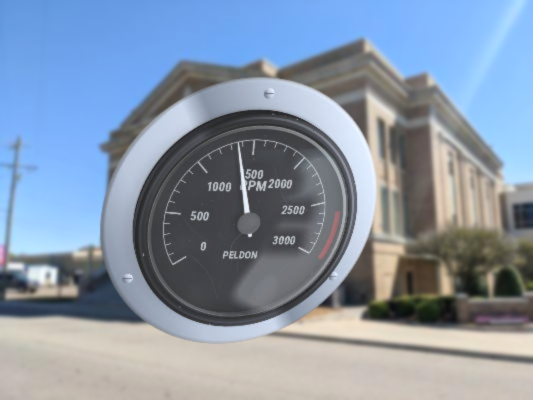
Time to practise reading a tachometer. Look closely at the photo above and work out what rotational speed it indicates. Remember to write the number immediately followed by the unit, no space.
1350rpm
